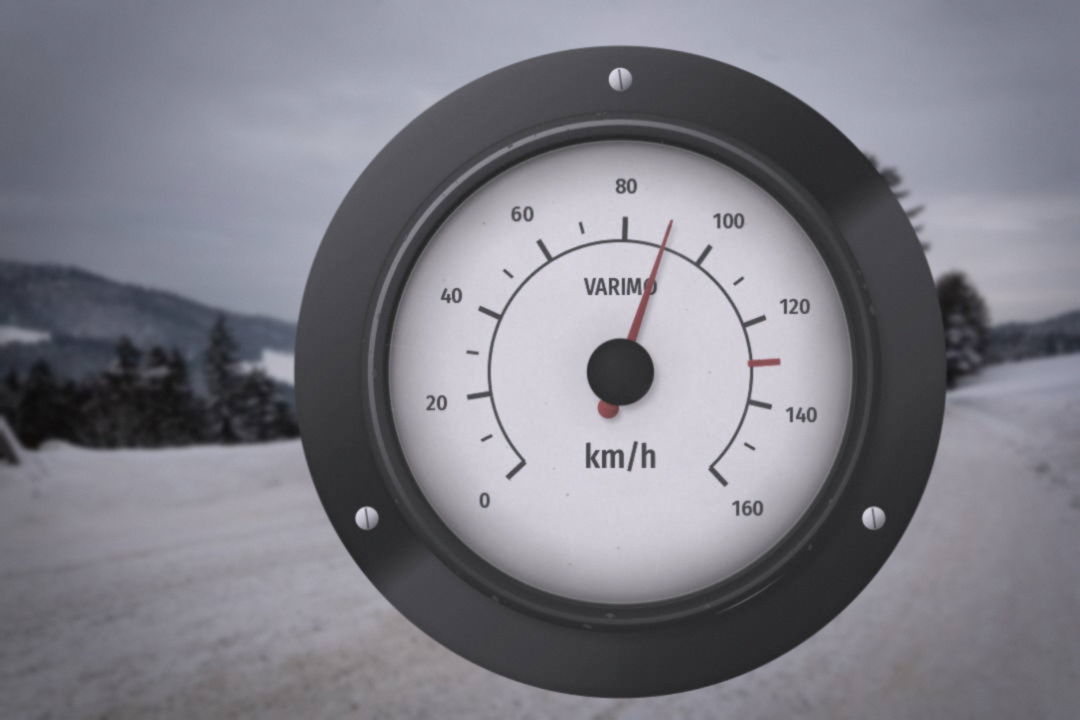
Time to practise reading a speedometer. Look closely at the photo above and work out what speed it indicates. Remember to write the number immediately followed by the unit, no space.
90km/h
